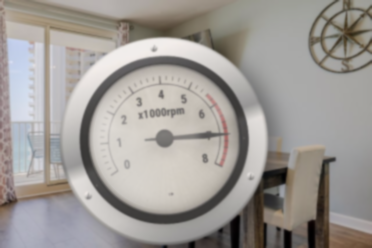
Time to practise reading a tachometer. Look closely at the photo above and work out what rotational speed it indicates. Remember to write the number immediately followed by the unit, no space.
7000rpm
